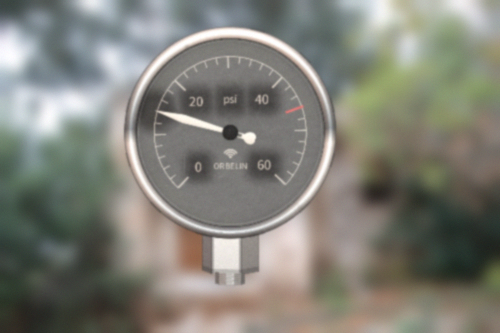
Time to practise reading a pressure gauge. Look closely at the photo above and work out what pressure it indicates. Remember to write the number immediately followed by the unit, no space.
14psi
